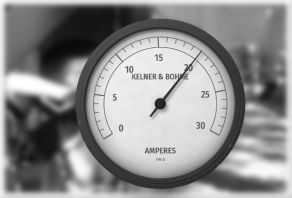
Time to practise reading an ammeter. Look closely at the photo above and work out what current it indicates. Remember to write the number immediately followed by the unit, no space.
20A
